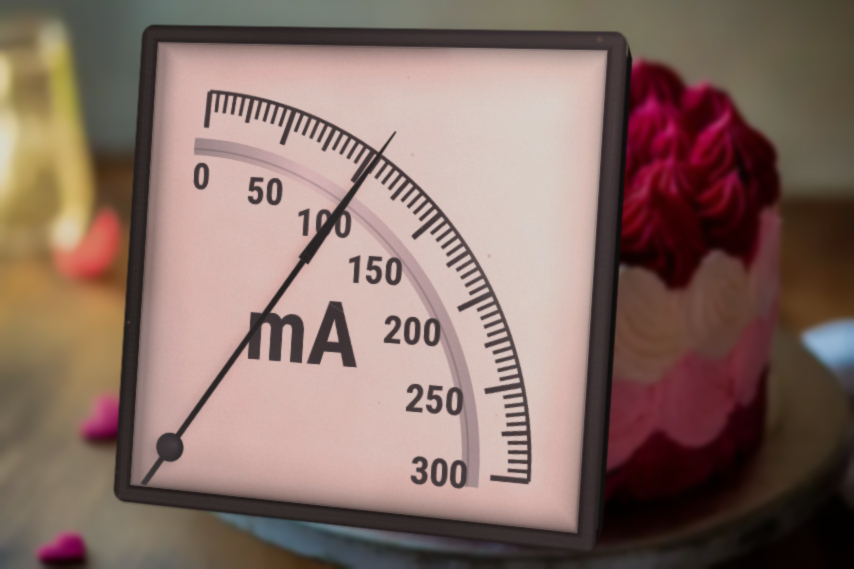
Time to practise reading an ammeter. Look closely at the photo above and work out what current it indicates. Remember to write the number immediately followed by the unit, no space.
105mA
